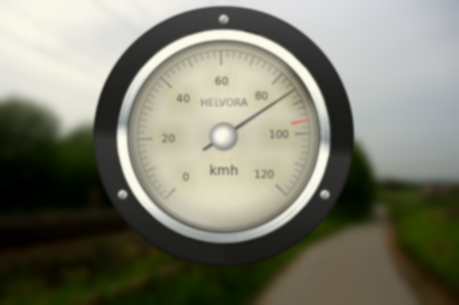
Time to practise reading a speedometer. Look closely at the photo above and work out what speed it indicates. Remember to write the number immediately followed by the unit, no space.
86km/h
